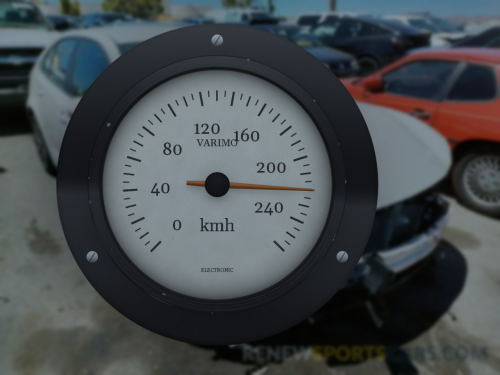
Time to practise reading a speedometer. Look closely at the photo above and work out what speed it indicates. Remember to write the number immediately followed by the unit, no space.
220km/h
